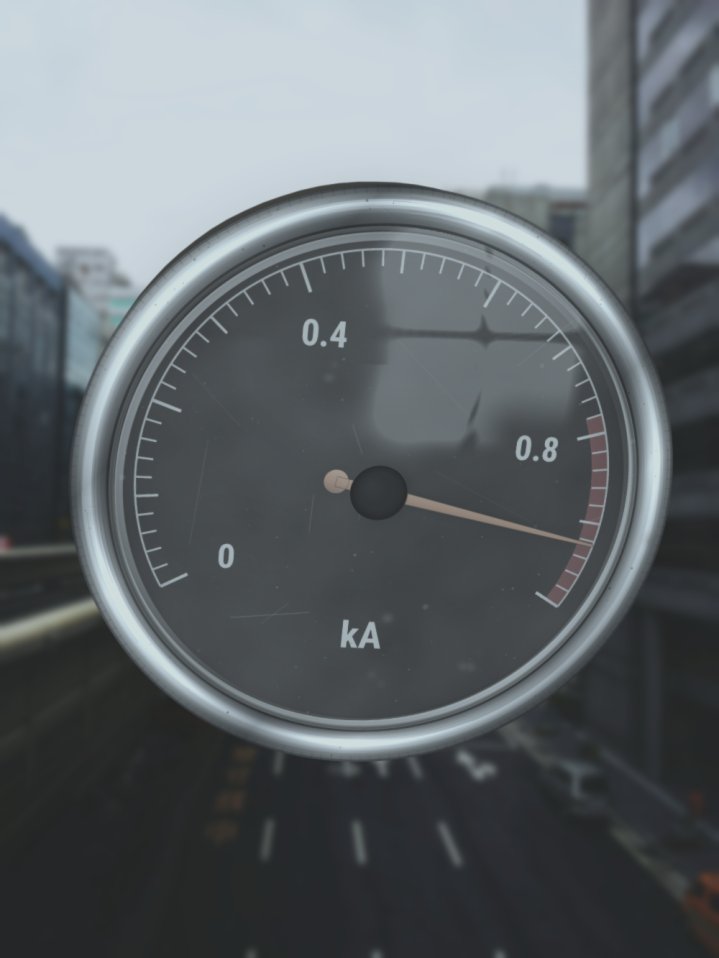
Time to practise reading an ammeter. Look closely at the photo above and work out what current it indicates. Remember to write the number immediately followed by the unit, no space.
0.92kA
